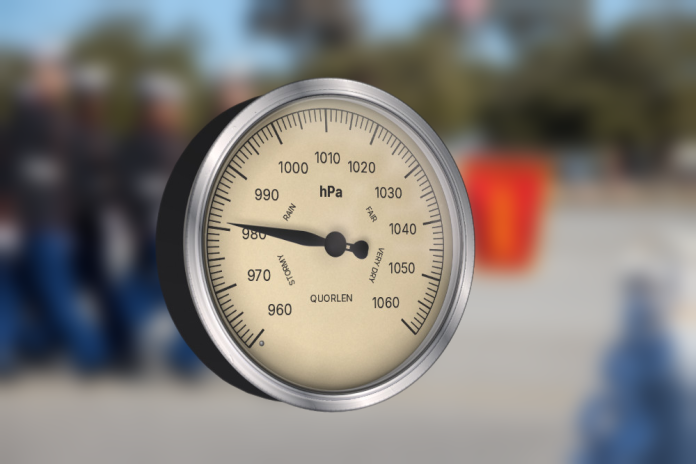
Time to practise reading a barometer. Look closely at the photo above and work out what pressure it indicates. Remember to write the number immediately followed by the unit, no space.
981hPa
